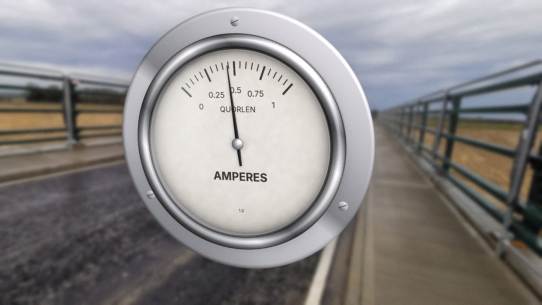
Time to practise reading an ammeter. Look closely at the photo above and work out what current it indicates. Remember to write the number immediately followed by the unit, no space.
0.45A
